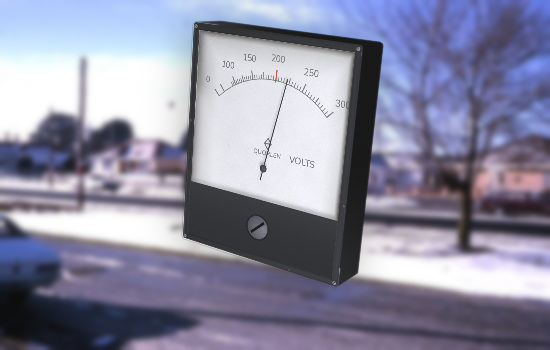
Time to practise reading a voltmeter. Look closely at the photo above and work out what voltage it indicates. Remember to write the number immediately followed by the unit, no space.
225V
